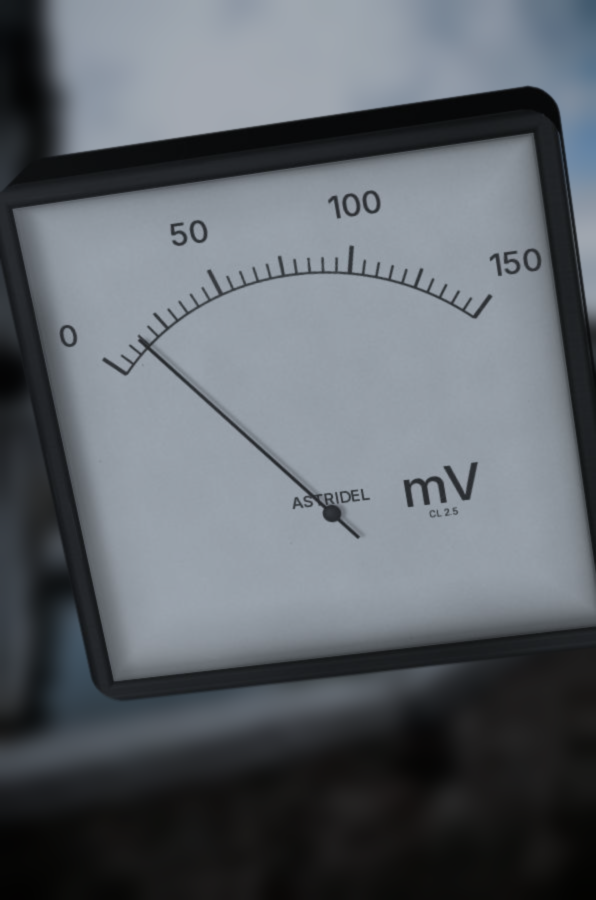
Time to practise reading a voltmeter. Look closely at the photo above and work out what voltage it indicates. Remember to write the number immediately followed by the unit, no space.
15mV
